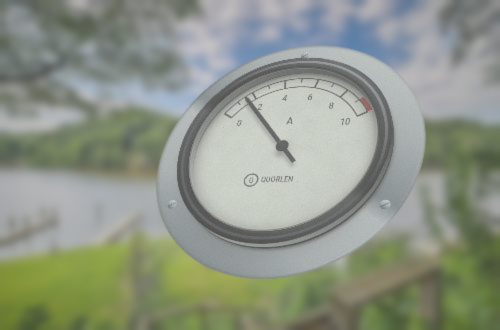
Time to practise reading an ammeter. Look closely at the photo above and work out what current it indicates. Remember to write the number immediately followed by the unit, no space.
1.5A
